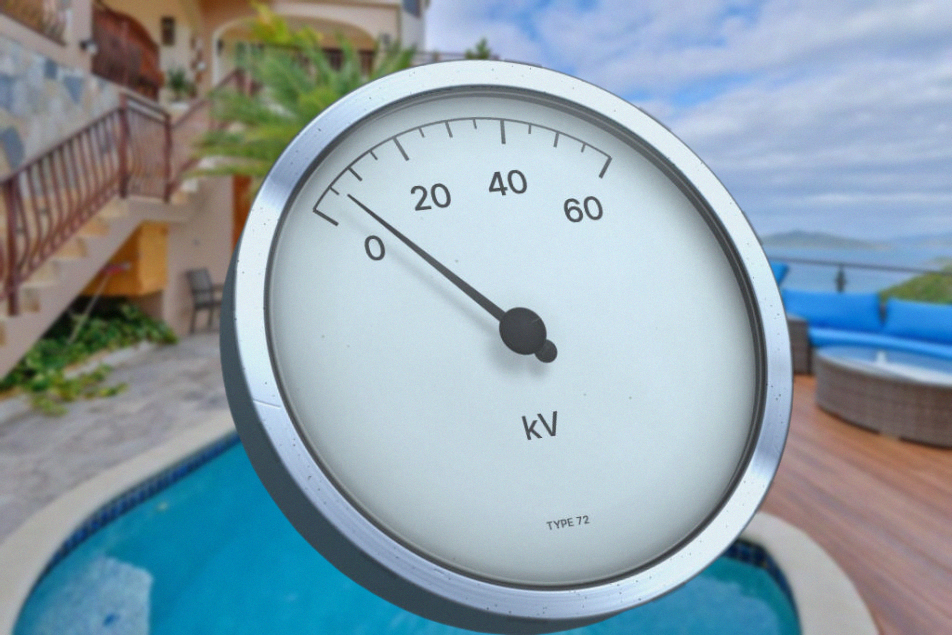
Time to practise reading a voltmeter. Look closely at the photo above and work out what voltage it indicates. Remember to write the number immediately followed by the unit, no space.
5kV
